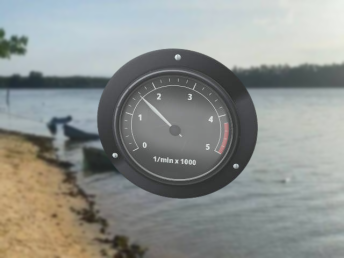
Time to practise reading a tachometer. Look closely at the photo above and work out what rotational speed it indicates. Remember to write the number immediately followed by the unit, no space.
1600rpm
